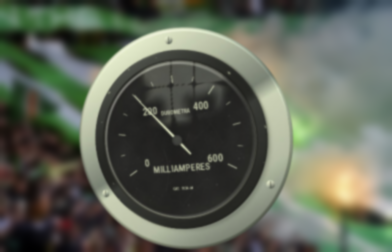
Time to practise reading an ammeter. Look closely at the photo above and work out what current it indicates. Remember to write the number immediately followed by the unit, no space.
200mA
